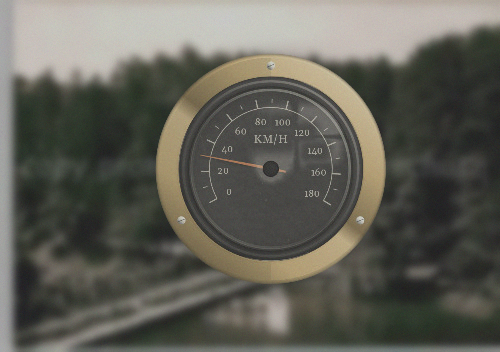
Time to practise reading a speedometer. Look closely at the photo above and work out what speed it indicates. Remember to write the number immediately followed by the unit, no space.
30km/h
